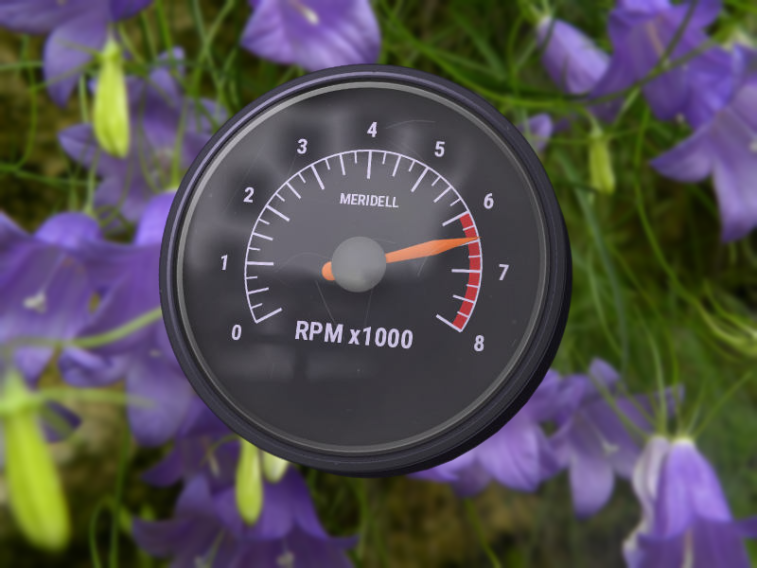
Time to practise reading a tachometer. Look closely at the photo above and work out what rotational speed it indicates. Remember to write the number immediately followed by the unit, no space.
6500rpm
